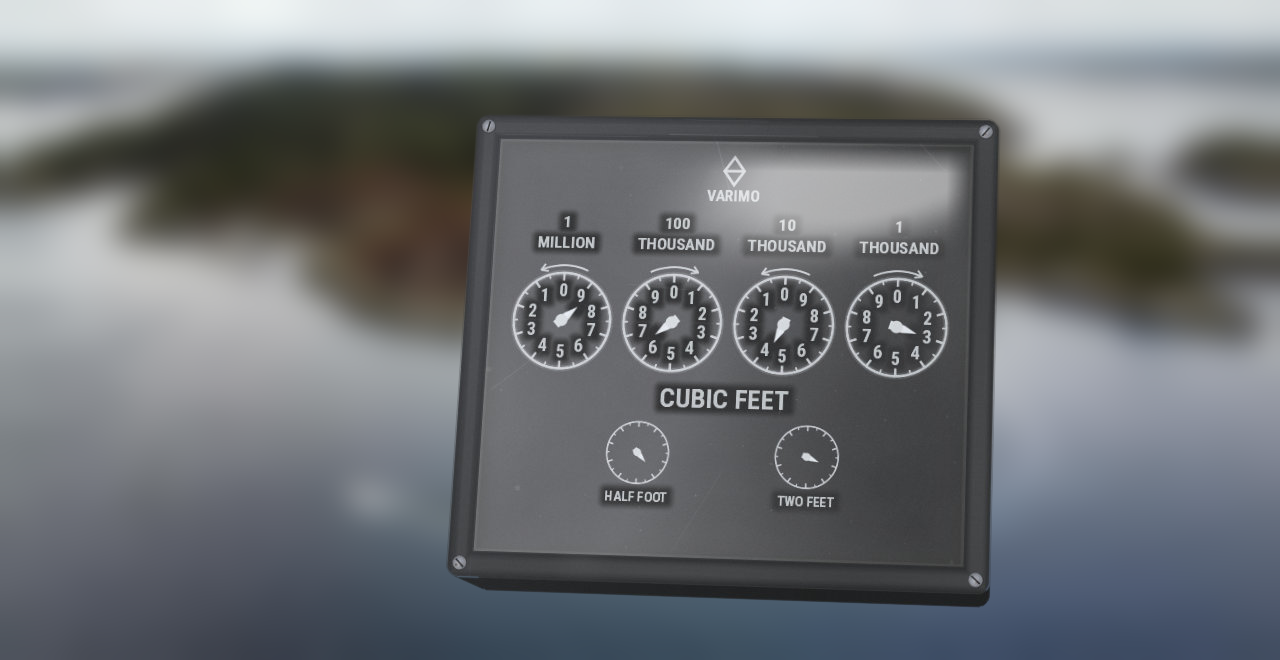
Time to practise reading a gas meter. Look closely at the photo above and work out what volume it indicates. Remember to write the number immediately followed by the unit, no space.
864300ft³
